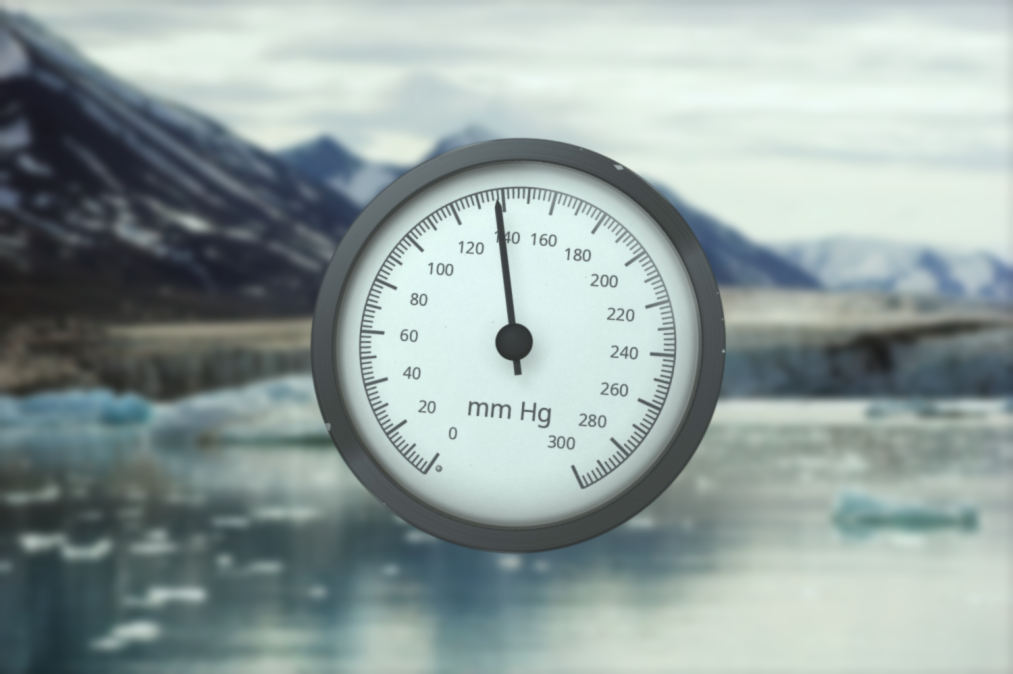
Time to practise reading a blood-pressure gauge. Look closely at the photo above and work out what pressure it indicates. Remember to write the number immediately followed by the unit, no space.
138mmHg
